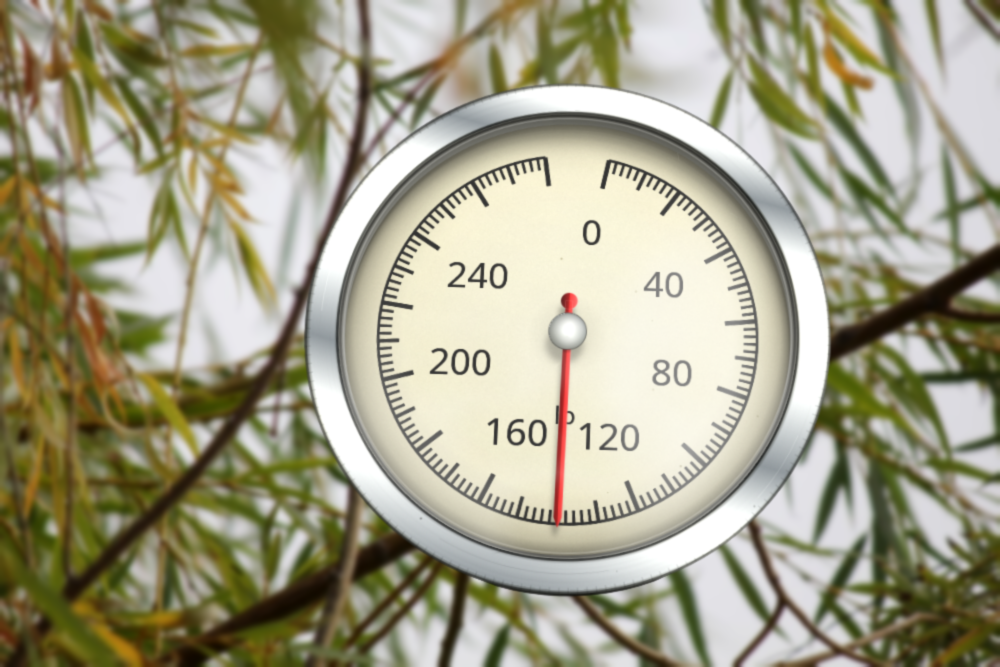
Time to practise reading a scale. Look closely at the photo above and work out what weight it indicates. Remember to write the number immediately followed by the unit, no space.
140lb
